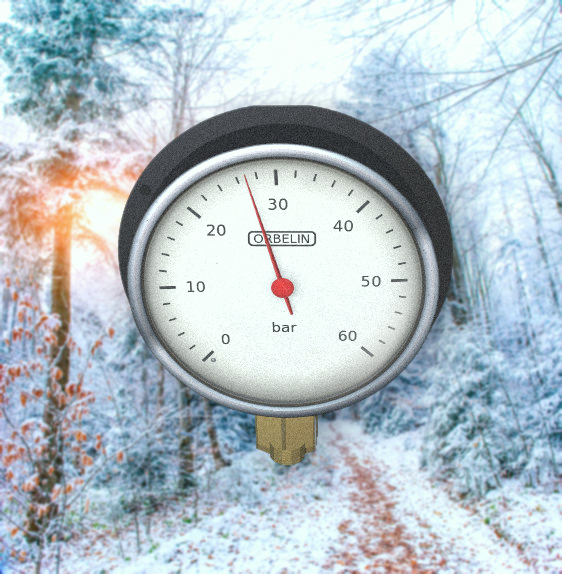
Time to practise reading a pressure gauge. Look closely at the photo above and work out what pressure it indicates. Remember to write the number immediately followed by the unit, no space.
27bar
